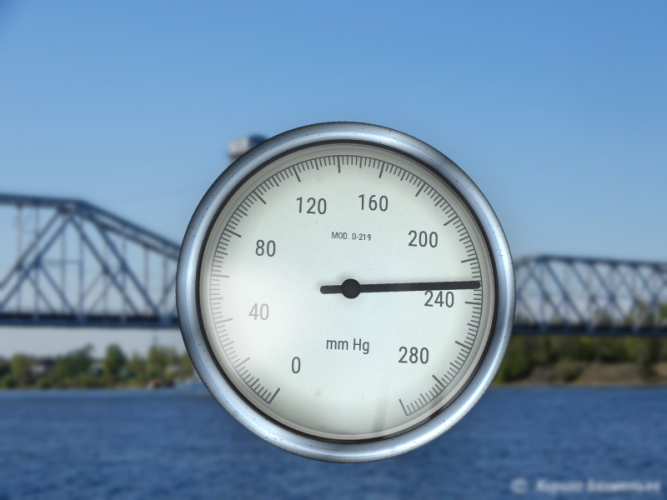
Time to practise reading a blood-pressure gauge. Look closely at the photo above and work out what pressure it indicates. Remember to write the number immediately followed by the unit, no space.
232mmHg
